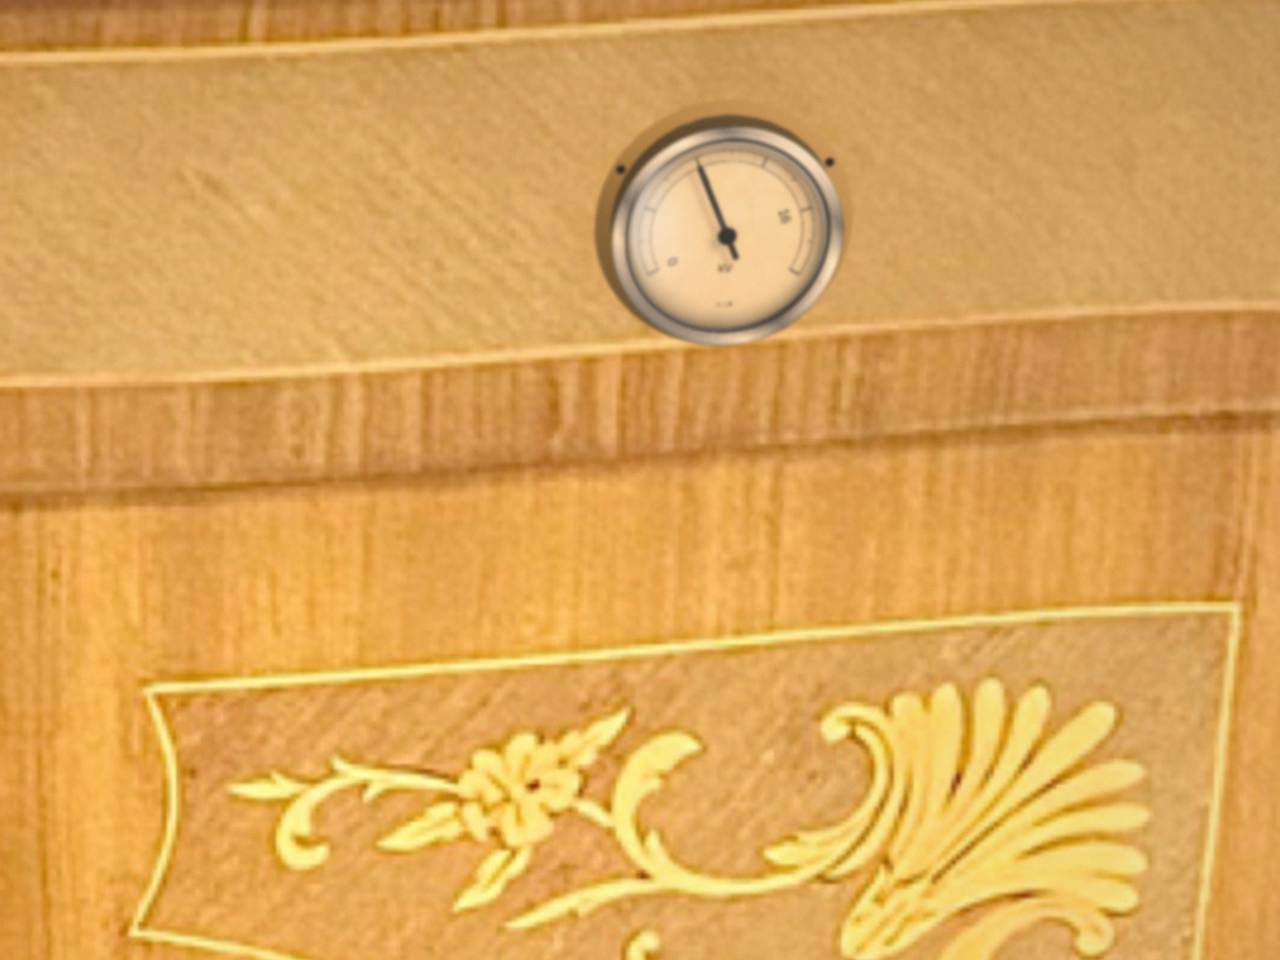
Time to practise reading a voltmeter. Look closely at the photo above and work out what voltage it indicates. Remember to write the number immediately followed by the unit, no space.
8kV
